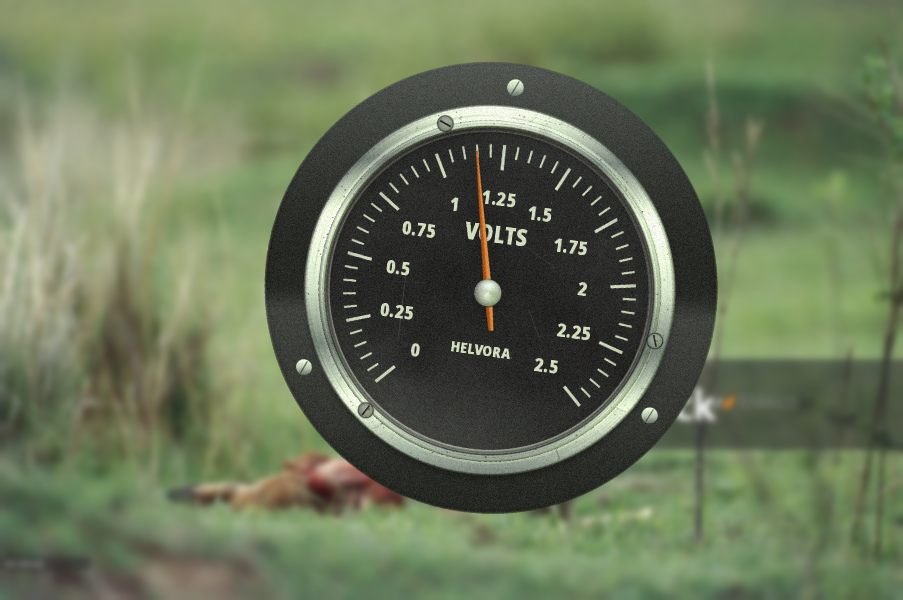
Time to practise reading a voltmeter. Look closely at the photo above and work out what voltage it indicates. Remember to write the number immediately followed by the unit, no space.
1.15V
